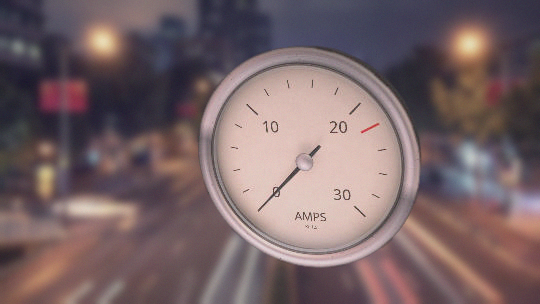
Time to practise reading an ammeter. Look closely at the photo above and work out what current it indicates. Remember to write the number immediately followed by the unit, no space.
0A
